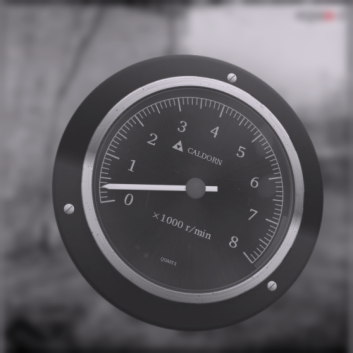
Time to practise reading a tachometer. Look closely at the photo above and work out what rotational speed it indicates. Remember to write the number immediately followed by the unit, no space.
300rpm
